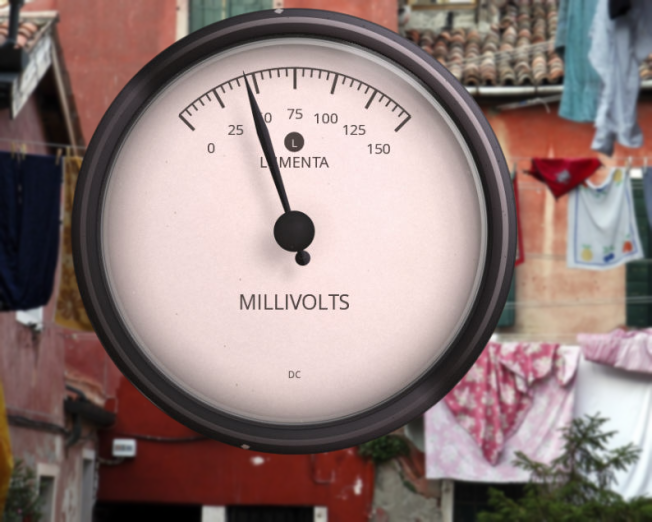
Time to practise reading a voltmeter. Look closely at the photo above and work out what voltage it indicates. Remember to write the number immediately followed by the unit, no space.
45mV
